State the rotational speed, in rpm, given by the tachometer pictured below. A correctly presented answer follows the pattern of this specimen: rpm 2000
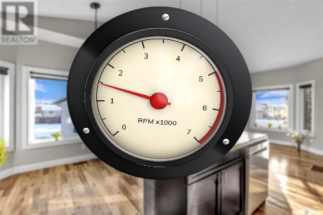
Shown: rpm 1500
